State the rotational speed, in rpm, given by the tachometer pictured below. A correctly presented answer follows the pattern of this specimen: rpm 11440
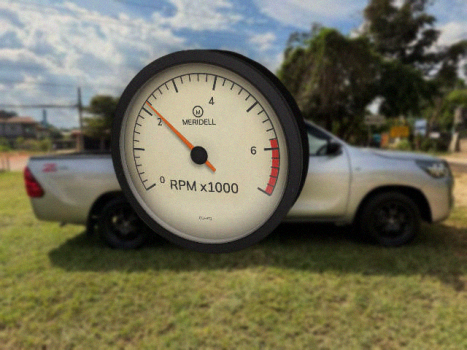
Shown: rpm 2200
